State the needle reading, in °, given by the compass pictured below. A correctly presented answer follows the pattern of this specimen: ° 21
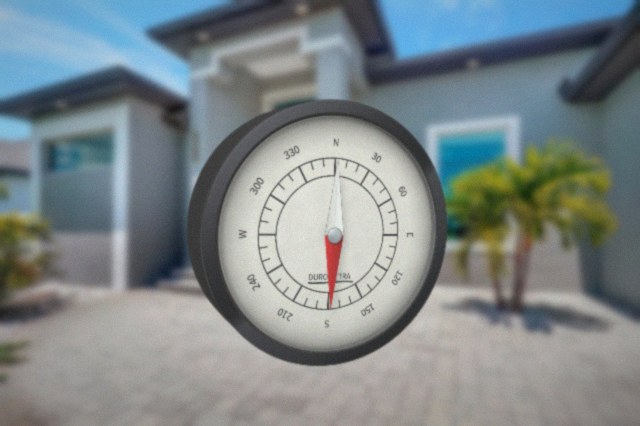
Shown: ° 180
